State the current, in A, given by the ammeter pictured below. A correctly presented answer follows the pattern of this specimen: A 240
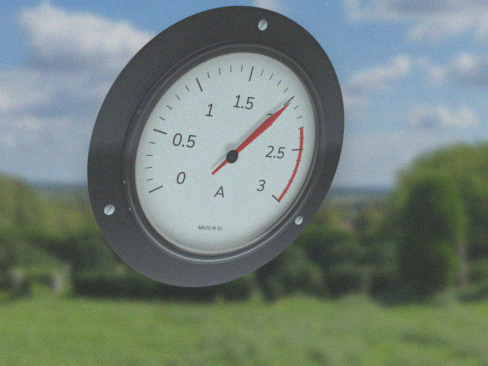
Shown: A 2
